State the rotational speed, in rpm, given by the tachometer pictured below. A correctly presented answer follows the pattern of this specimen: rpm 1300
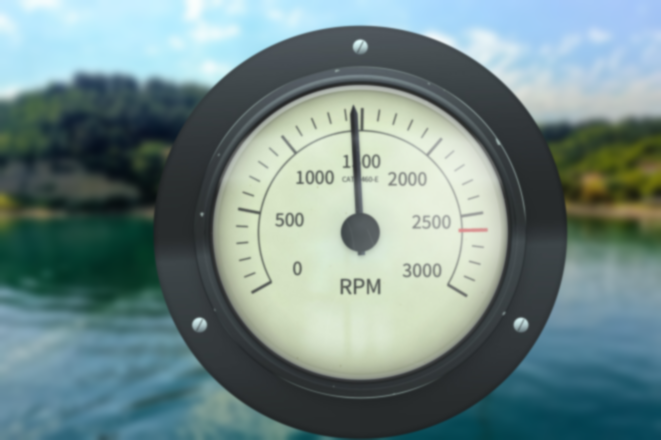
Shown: rpm 1450
